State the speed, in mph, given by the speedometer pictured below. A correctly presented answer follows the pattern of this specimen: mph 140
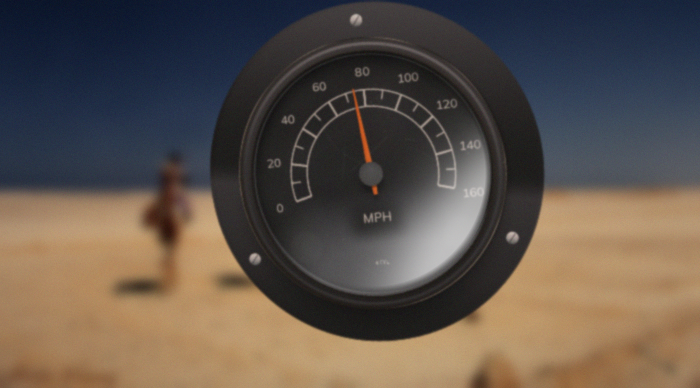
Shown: mph 75
